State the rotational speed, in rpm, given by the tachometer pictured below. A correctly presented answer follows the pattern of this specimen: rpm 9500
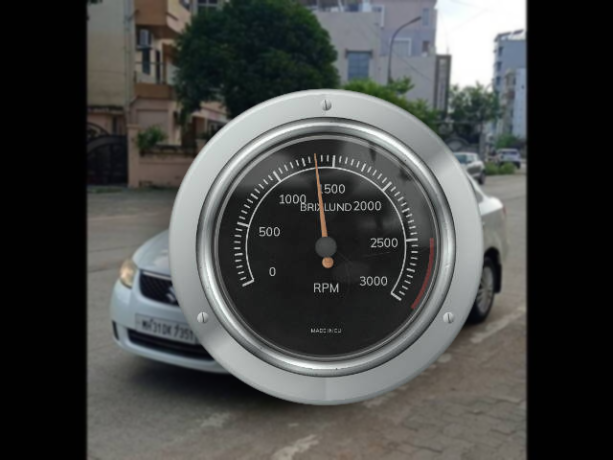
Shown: rpm 1350
